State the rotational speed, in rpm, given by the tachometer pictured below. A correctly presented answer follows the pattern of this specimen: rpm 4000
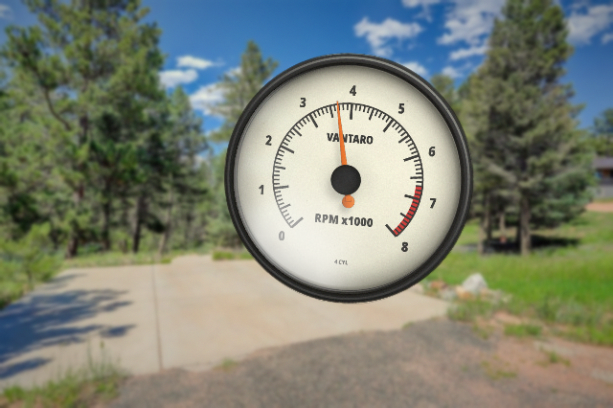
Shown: rpm 3700
